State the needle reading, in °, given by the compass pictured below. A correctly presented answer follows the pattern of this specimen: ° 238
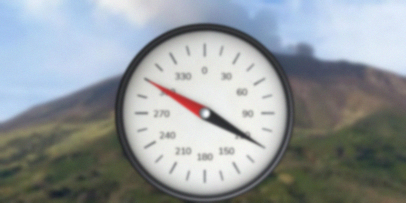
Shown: ° 300
